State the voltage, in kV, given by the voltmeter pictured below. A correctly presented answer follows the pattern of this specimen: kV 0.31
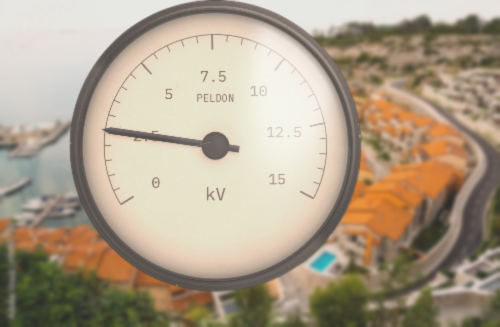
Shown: kV 2.5
